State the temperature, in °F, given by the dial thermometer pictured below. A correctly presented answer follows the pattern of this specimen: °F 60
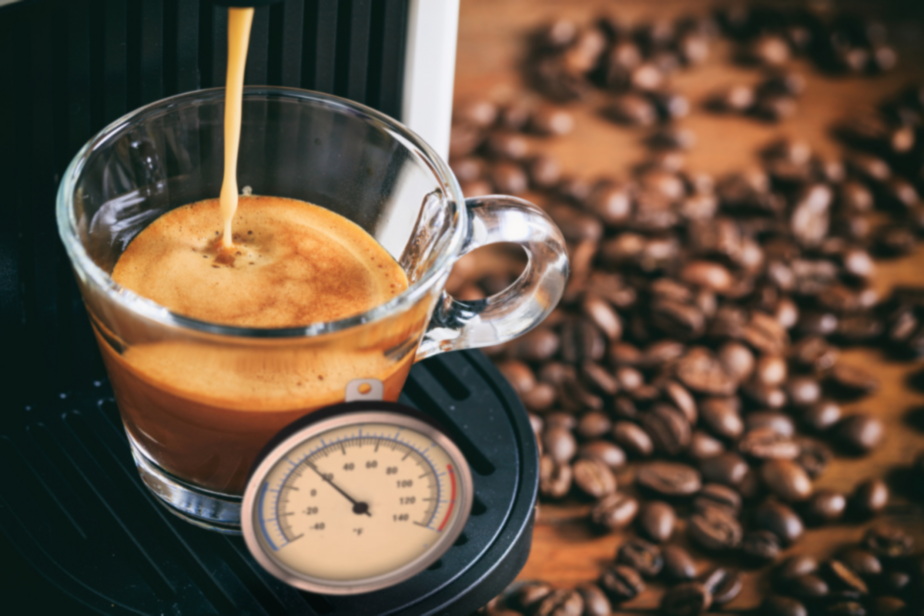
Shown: °F 20
